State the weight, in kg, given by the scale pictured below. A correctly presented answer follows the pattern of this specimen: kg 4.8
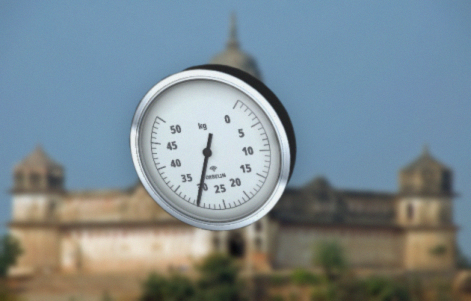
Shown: kg 30
